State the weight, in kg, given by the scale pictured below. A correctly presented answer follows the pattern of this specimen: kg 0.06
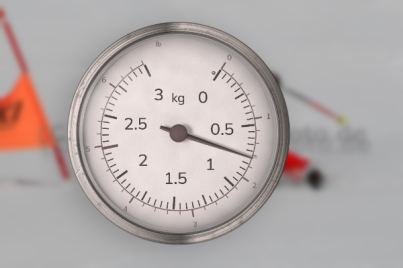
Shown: kg 0.75
